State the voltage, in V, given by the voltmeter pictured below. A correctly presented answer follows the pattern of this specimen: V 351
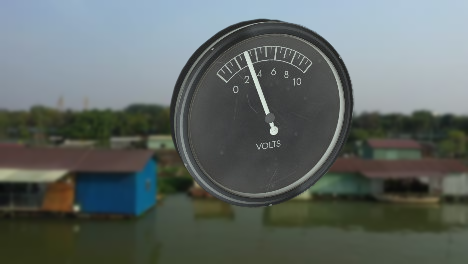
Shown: V 3
